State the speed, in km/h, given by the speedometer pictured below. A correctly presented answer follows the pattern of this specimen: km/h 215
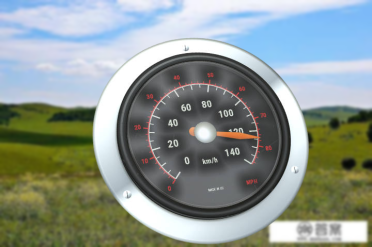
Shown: km/h 125
